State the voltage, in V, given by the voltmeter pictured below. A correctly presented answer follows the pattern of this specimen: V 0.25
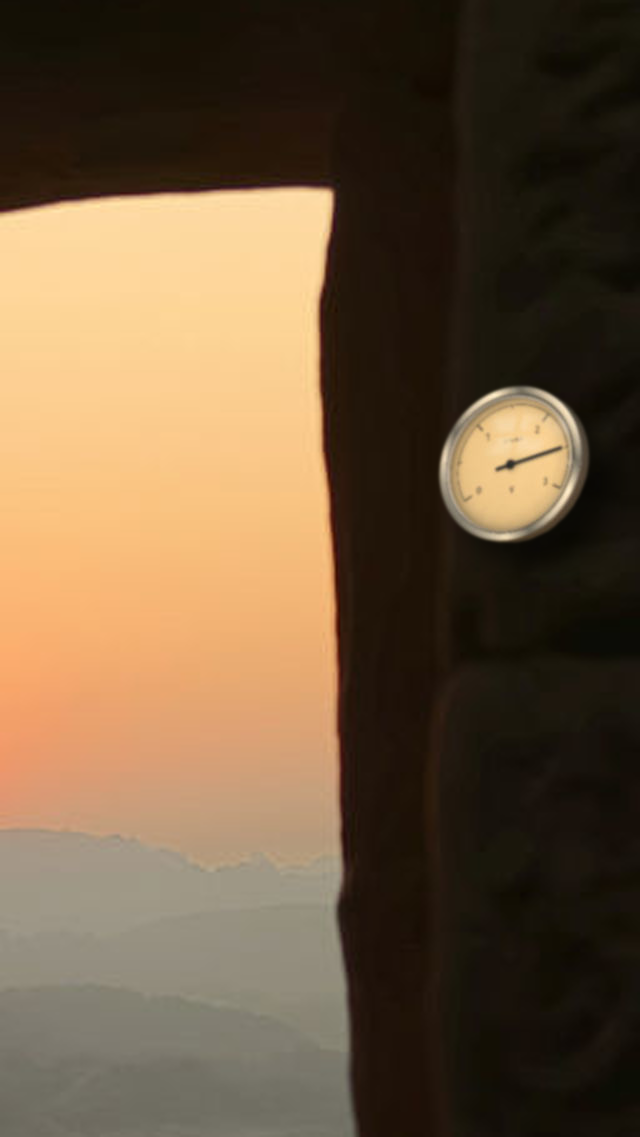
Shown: V 2.5
